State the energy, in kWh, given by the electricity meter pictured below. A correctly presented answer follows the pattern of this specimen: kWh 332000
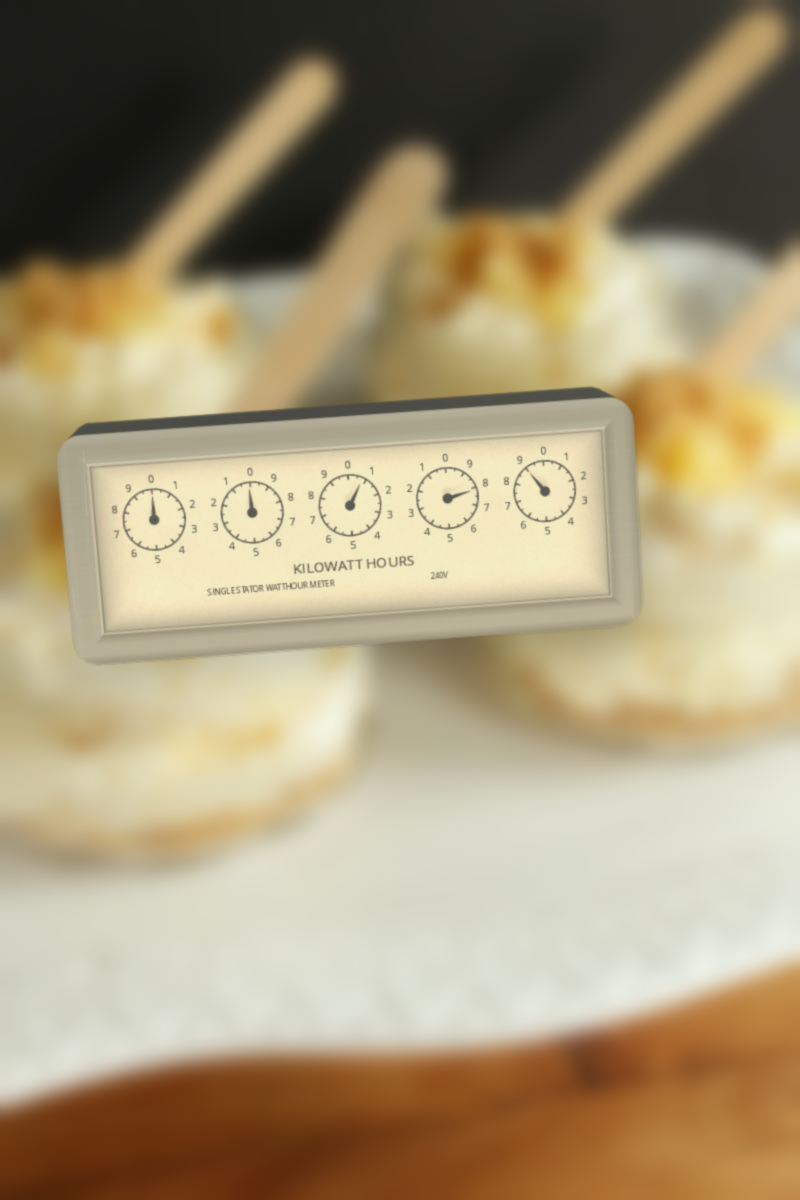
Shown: kWh 79
